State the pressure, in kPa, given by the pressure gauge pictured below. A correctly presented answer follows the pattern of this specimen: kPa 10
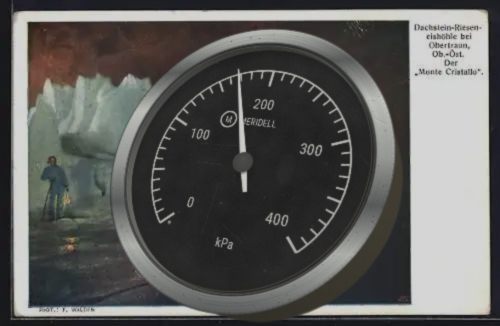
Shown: kPa 170
